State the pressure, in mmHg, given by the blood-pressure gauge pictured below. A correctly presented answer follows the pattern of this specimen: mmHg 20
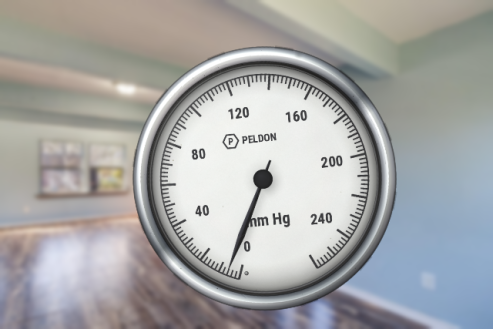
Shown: mmHg 6
